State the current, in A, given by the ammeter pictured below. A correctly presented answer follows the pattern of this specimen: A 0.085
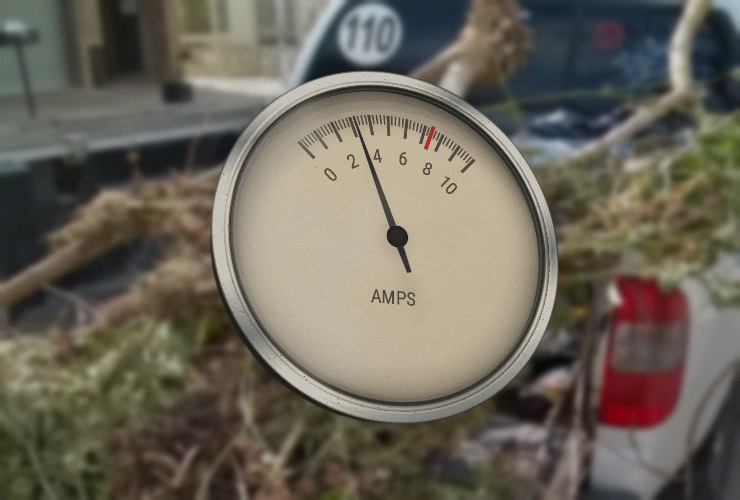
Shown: A 3
